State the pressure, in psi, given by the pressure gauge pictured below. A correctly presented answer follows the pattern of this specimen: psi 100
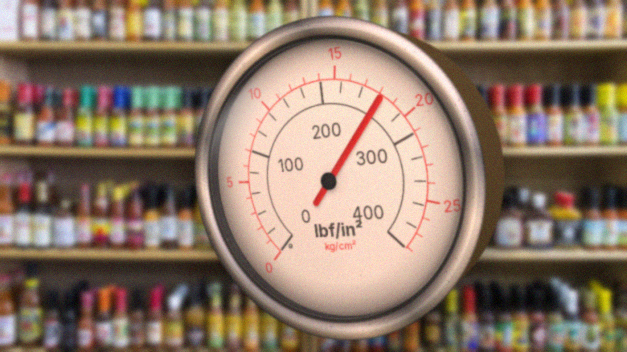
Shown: psi 260
